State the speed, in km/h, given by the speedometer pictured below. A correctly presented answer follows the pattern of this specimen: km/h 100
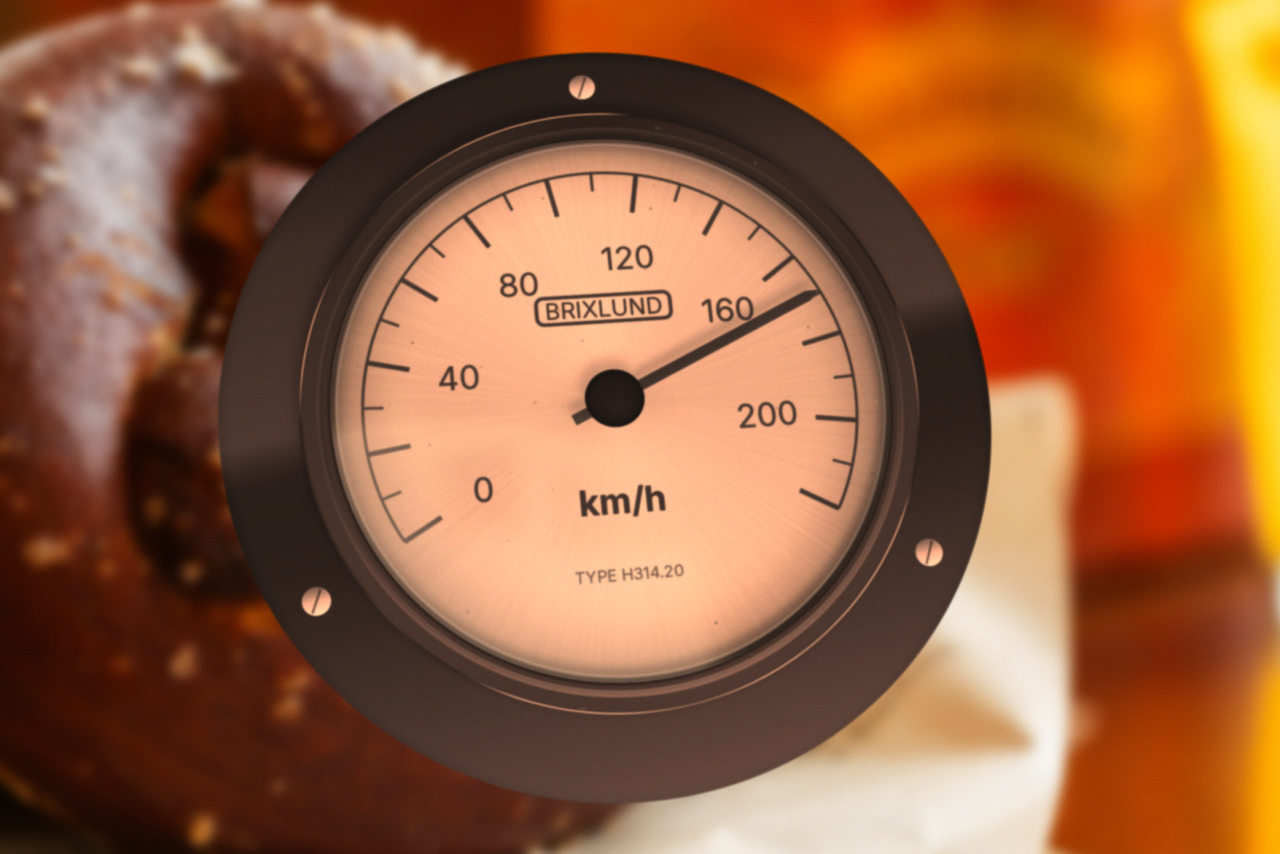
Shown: km/h 170
